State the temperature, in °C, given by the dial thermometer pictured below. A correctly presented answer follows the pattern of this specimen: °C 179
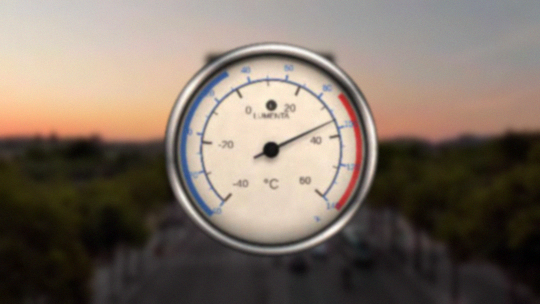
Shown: °C 35
